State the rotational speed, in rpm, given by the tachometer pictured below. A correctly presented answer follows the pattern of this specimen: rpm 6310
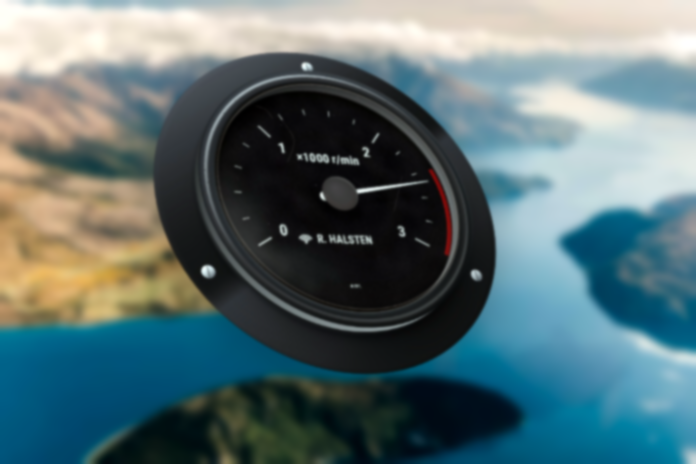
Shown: rpm 2500
